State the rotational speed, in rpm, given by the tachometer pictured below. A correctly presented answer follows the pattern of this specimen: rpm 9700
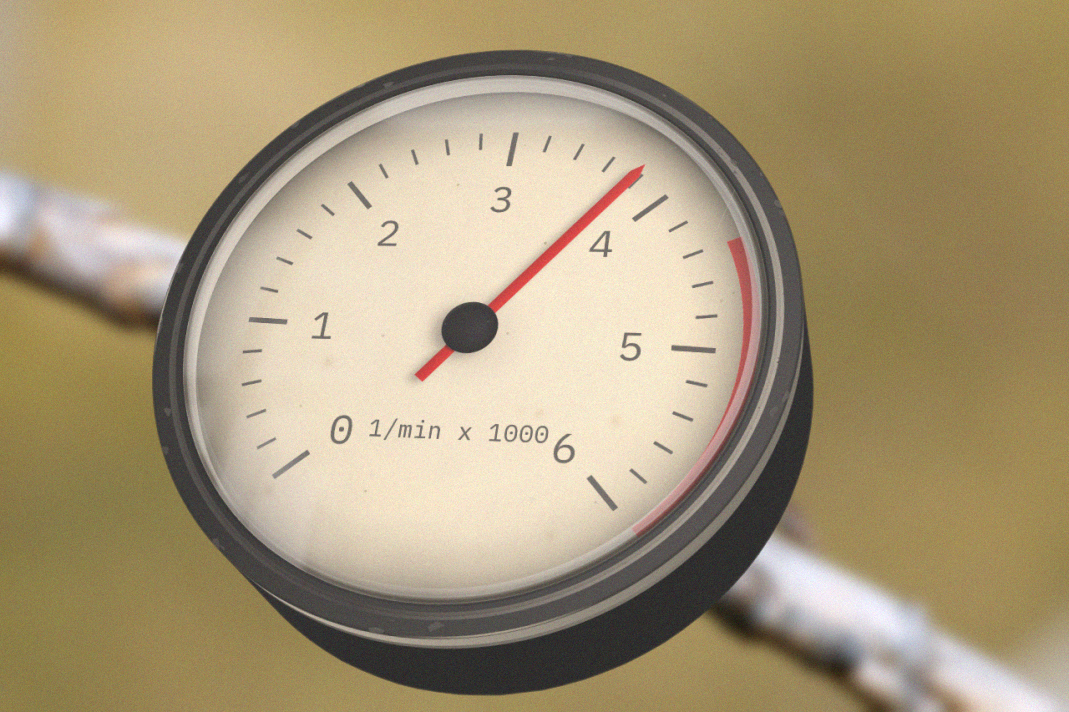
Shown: rpm 3800
